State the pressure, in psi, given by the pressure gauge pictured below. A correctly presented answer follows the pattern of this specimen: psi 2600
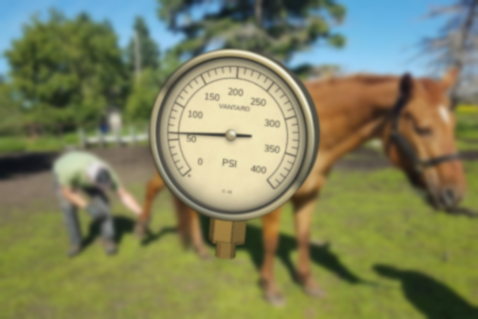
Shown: psi 60
